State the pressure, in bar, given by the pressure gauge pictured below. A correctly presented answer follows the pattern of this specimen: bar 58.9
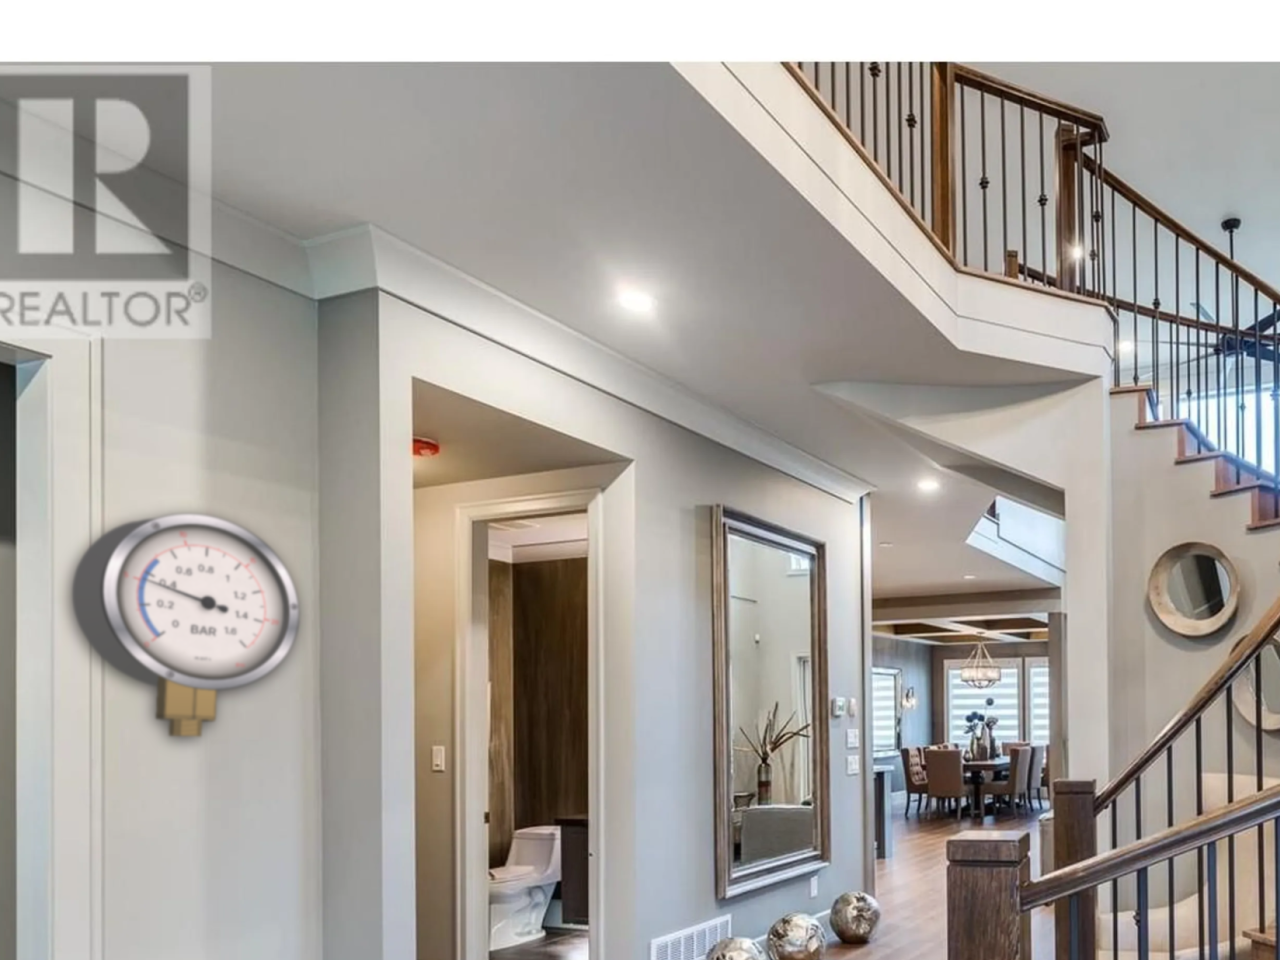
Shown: bar 0.35
